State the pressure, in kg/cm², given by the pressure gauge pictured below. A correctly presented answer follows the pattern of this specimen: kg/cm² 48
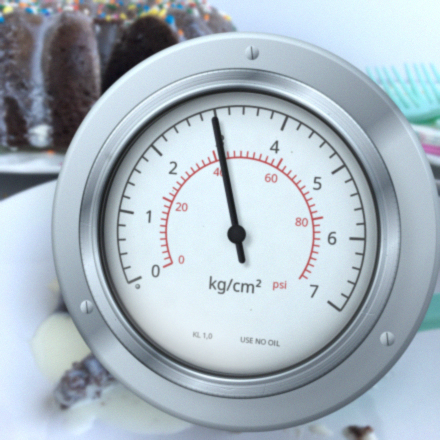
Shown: kg/cm² 3
